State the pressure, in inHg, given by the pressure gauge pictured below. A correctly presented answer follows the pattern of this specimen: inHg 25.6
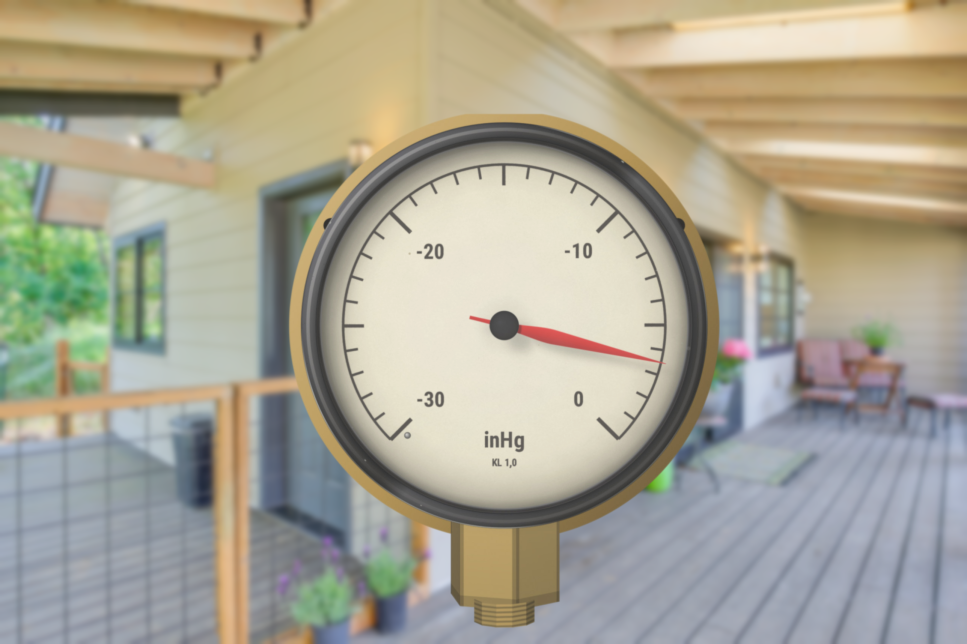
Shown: inHg -3.5
